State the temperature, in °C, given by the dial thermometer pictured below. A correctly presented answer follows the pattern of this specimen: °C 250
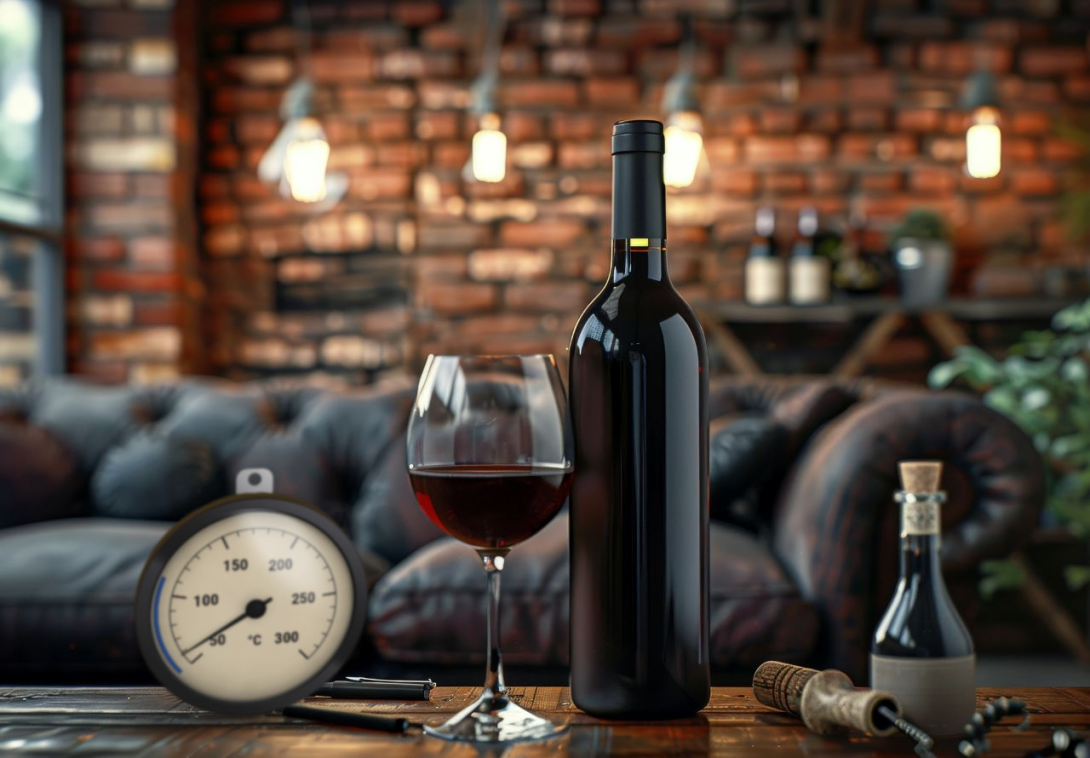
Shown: °C 60
